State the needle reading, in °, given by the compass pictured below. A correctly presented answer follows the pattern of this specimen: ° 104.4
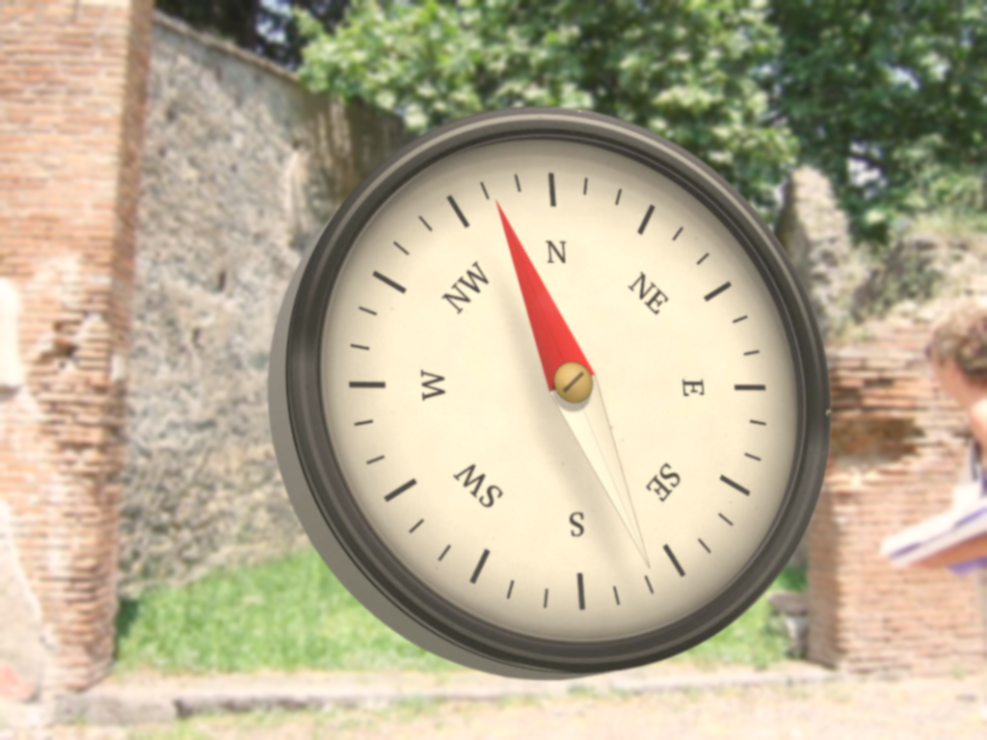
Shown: ° 340
